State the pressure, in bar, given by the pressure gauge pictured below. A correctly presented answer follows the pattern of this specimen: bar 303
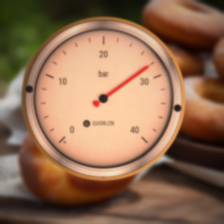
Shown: bar 28
